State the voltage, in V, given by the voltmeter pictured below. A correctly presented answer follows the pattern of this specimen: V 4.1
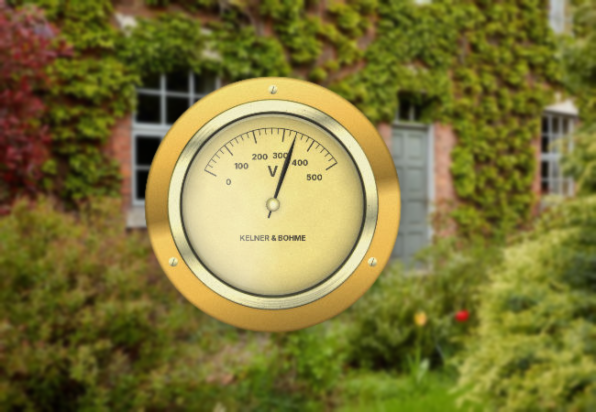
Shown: V 340
